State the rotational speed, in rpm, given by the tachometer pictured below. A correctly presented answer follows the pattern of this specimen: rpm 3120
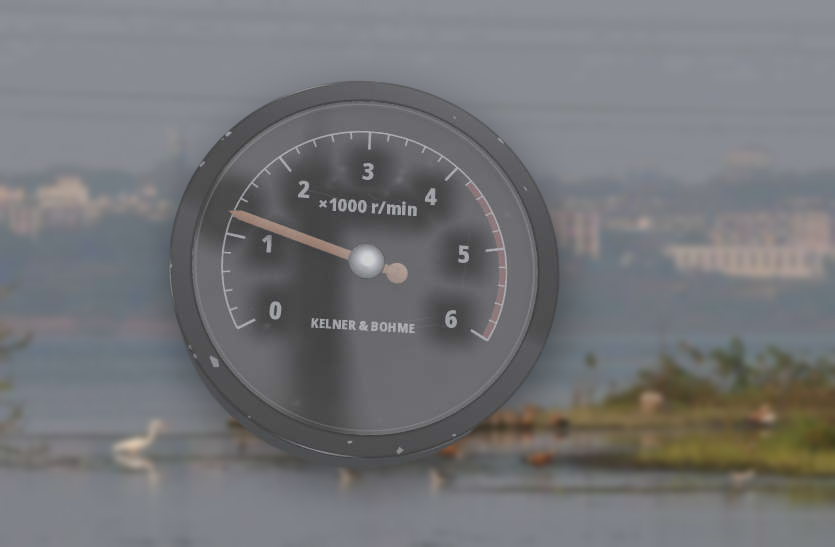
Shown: rpm 1200
